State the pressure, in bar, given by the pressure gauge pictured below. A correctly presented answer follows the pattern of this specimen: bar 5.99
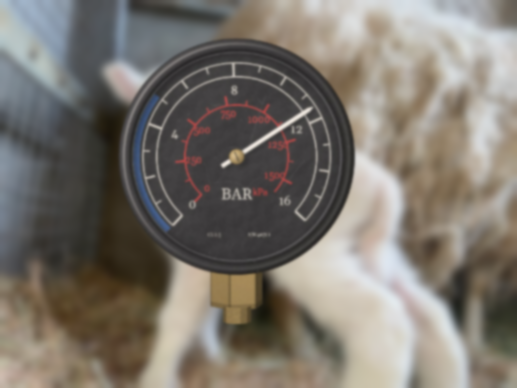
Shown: bar 11.5
